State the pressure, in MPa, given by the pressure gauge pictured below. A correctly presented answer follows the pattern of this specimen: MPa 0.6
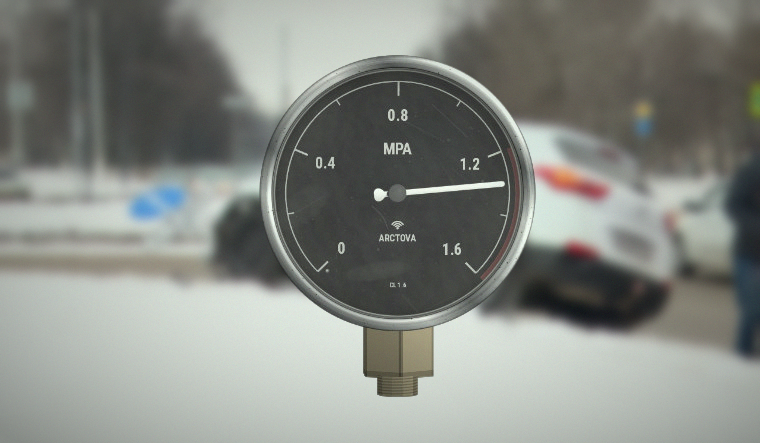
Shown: MPa 1.3
